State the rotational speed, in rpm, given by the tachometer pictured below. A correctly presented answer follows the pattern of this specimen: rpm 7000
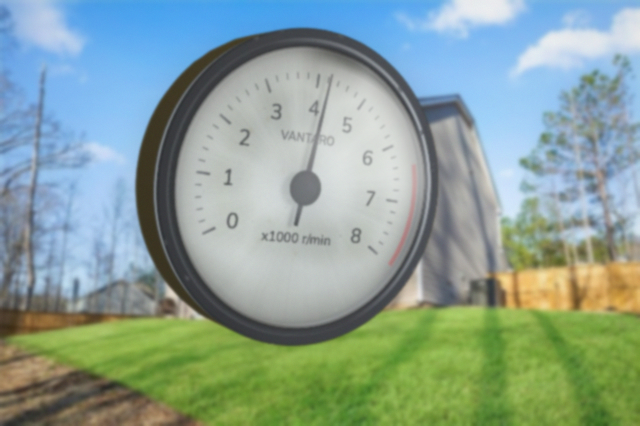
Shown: rpm 4200
